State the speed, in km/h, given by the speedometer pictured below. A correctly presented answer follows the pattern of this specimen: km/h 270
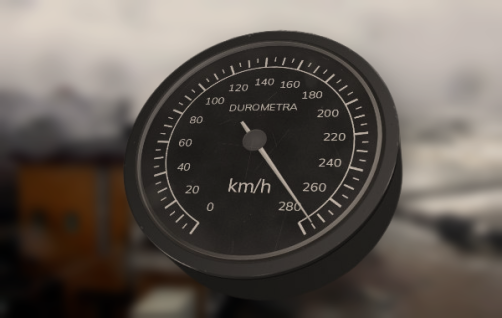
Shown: km/h 275
